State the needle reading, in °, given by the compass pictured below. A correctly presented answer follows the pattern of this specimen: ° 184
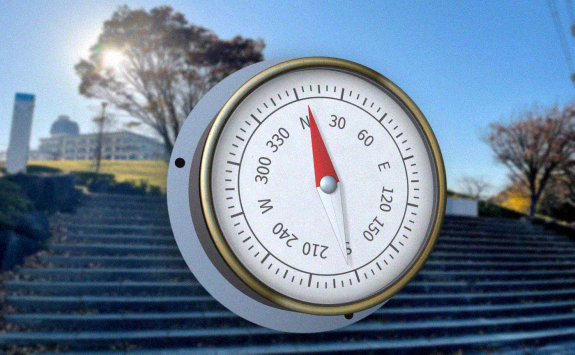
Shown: ° 5
